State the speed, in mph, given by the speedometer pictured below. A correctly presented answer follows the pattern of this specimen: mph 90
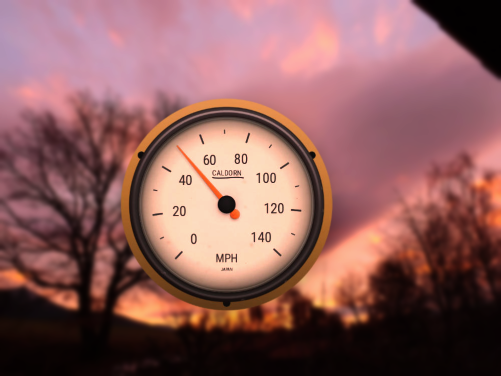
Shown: mph 50
